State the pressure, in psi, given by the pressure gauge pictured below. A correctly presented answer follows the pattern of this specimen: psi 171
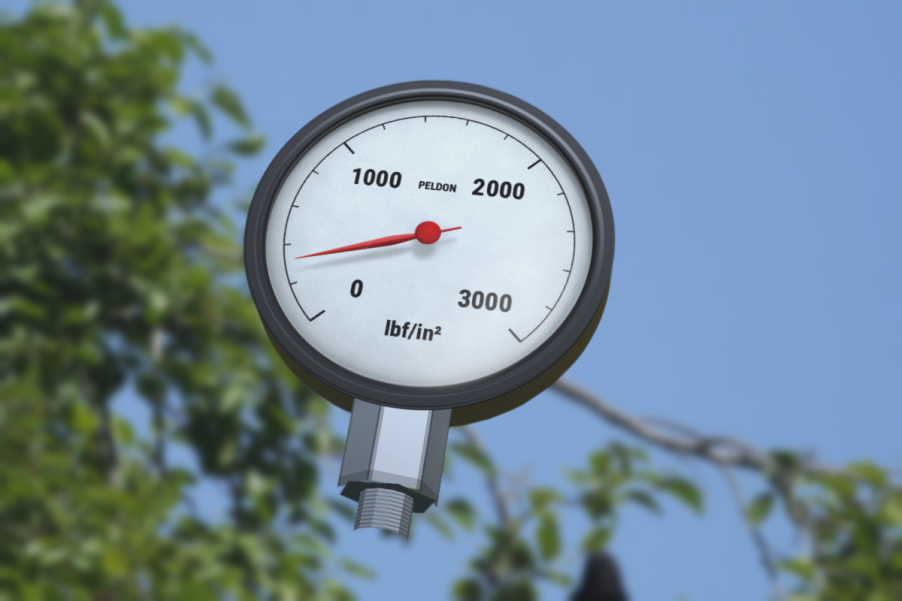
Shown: psi 300
